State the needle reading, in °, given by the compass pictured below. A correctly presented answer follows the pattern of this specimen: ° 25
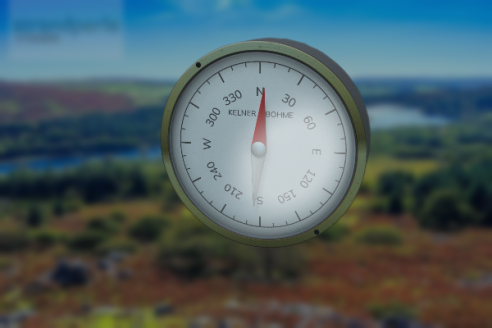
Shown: ° 5
